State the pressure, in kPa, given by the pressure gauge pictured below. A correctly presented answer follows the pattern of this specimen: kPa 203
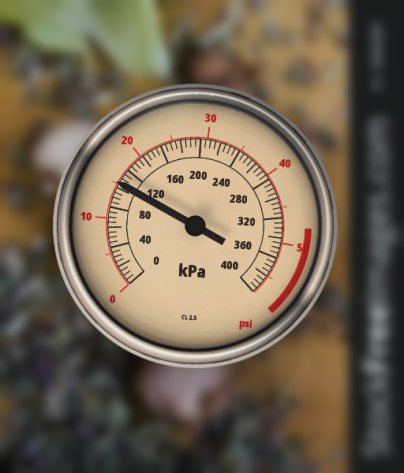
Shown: kPa 105
